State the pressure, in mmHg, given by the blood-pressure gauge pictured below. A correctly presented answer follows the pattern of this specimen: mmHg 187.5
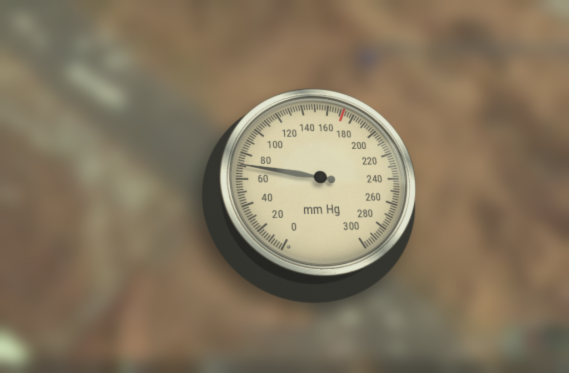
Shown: mmHg 70
